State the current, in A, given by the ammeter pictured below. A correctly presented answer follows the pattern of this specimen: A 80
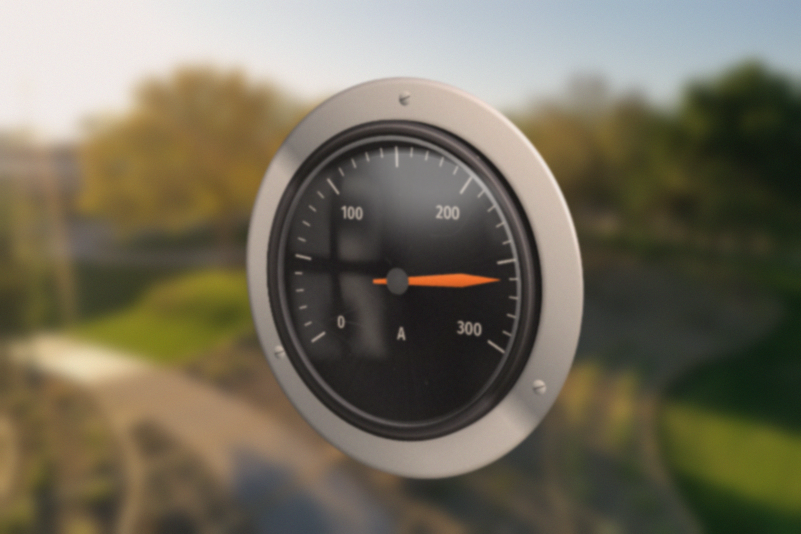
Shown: A 260
